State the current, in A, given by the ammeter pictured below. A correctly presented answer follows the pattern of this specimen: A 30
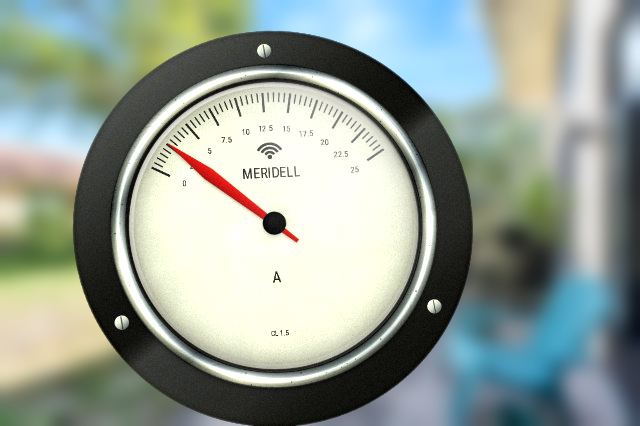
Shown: A 2.5
